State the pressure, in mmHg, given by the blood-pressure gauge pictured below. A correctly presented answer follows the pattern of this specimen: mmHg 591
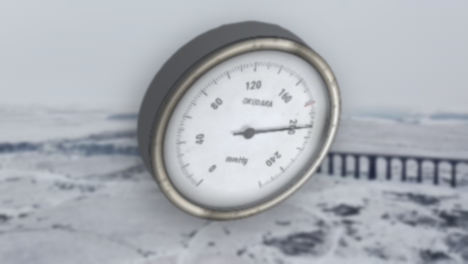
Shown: mmHg 200
